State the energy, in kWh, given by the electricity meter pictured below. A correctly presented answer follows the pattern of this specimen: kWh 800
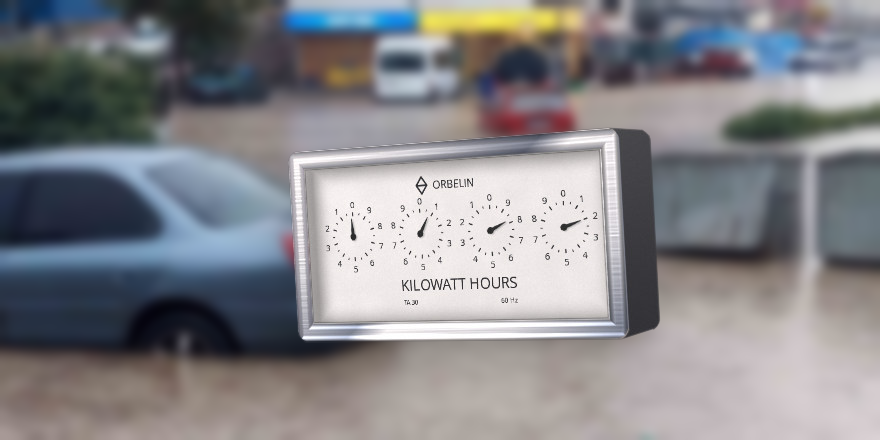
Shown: kWh 82
